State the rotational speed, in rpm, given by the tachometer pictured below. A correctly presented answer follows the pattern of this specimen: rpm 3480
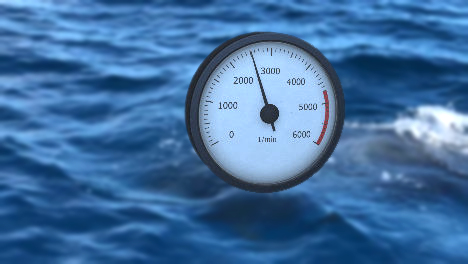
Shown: rpm 2500
